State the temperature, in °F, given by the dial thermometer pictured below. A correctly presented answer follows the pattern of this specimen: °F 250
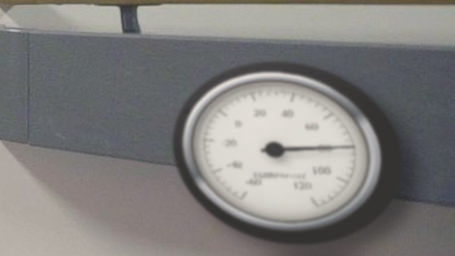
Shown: °F 80
